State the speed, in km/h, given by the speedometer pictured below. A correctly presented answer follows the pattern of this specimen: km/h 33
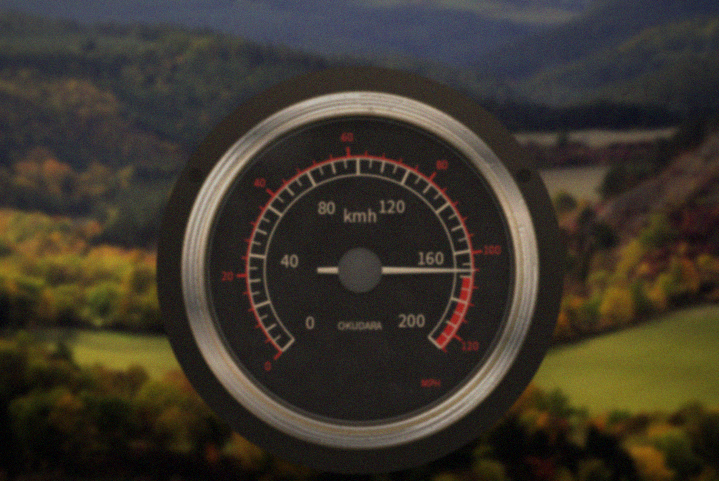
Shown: km/h 167.5
